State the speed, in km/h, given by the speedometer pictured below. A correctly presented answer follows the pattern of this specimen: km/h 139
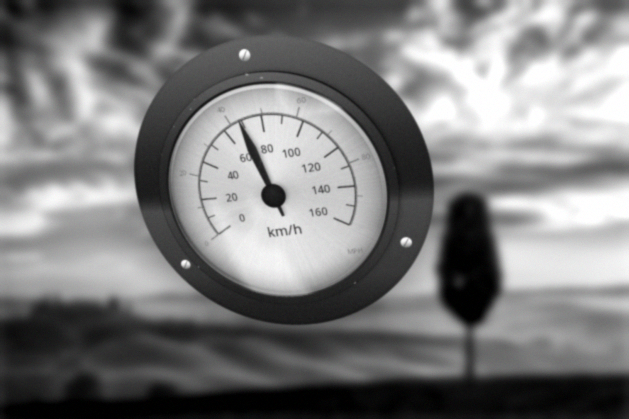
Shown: km/h 70
